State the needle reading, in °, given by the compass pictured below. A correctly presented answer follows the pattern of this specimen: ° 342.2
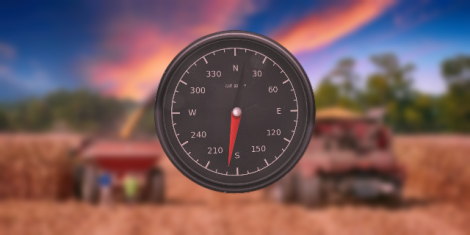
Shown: ° 190
